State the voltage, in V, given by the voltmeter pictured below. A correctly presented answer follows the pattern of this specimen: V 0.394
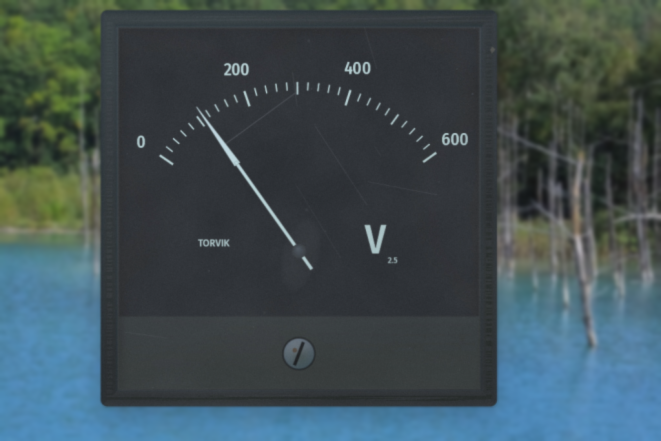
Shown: V 110
